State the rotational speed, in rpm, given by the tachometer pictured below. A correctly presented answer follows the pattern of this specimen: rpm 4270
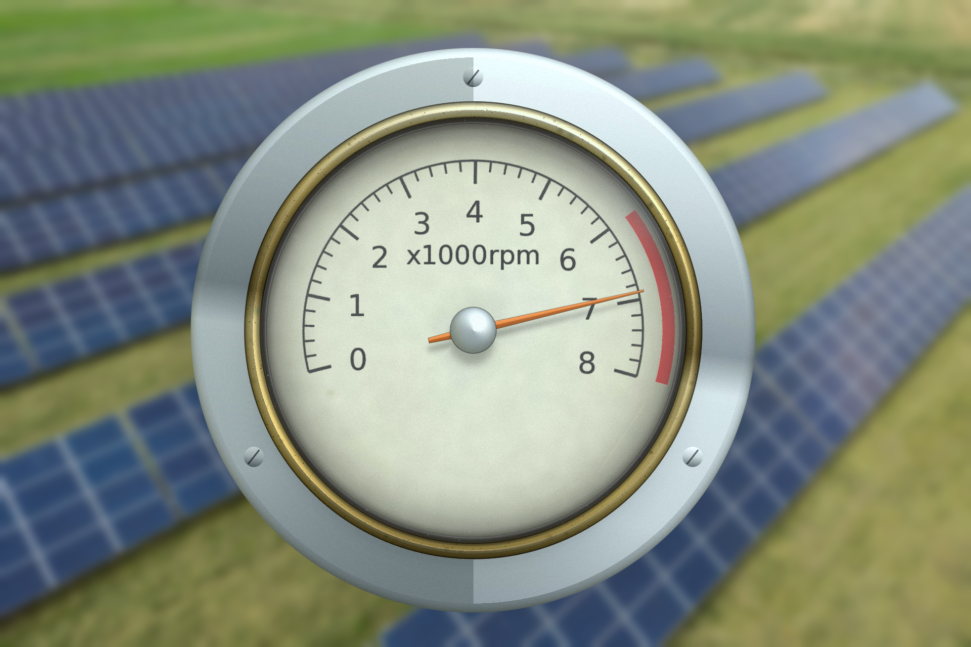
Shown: rpm 6900
